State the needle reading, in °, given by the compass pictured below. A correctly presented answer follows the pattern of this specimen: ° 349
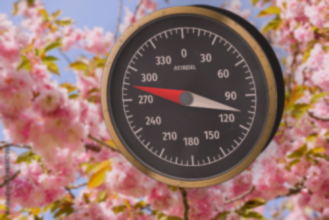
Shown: ° 285
